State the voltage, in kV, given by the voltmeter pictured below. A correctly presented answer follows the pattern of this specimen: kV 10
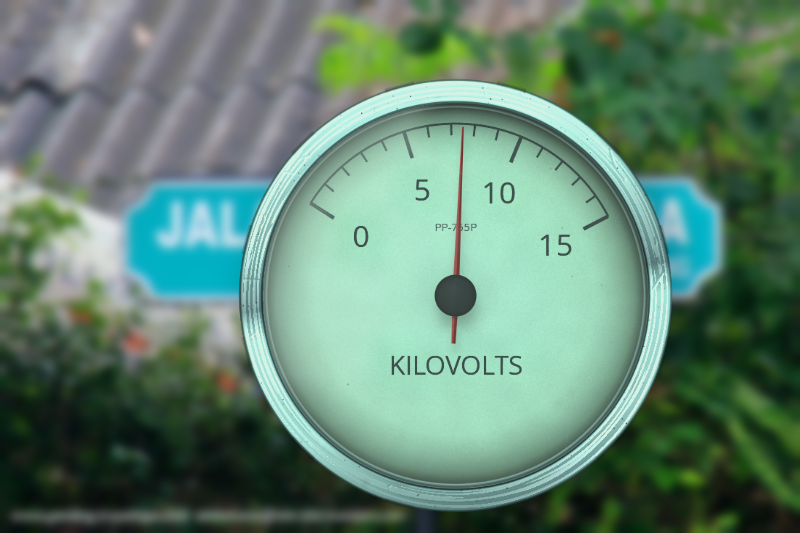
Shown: kV 7.5
